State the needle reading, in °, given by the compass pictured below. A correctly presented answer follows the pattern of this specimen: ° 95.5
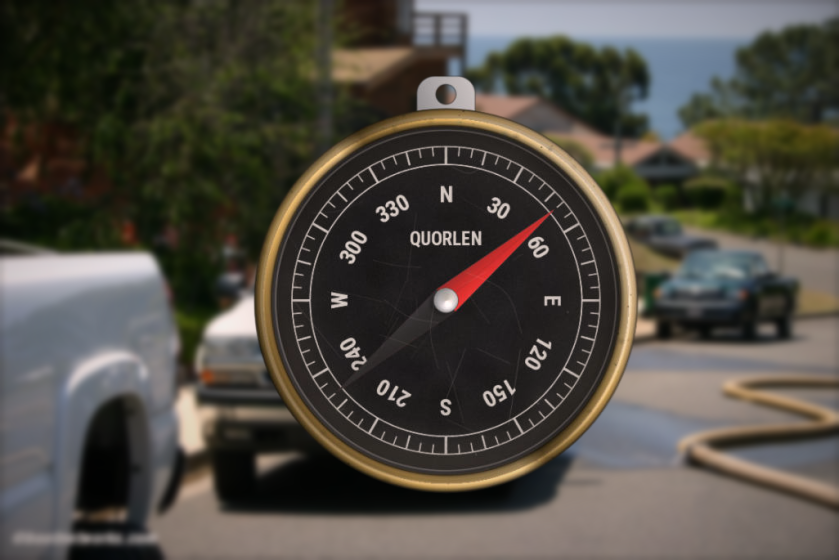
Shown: ° 50
